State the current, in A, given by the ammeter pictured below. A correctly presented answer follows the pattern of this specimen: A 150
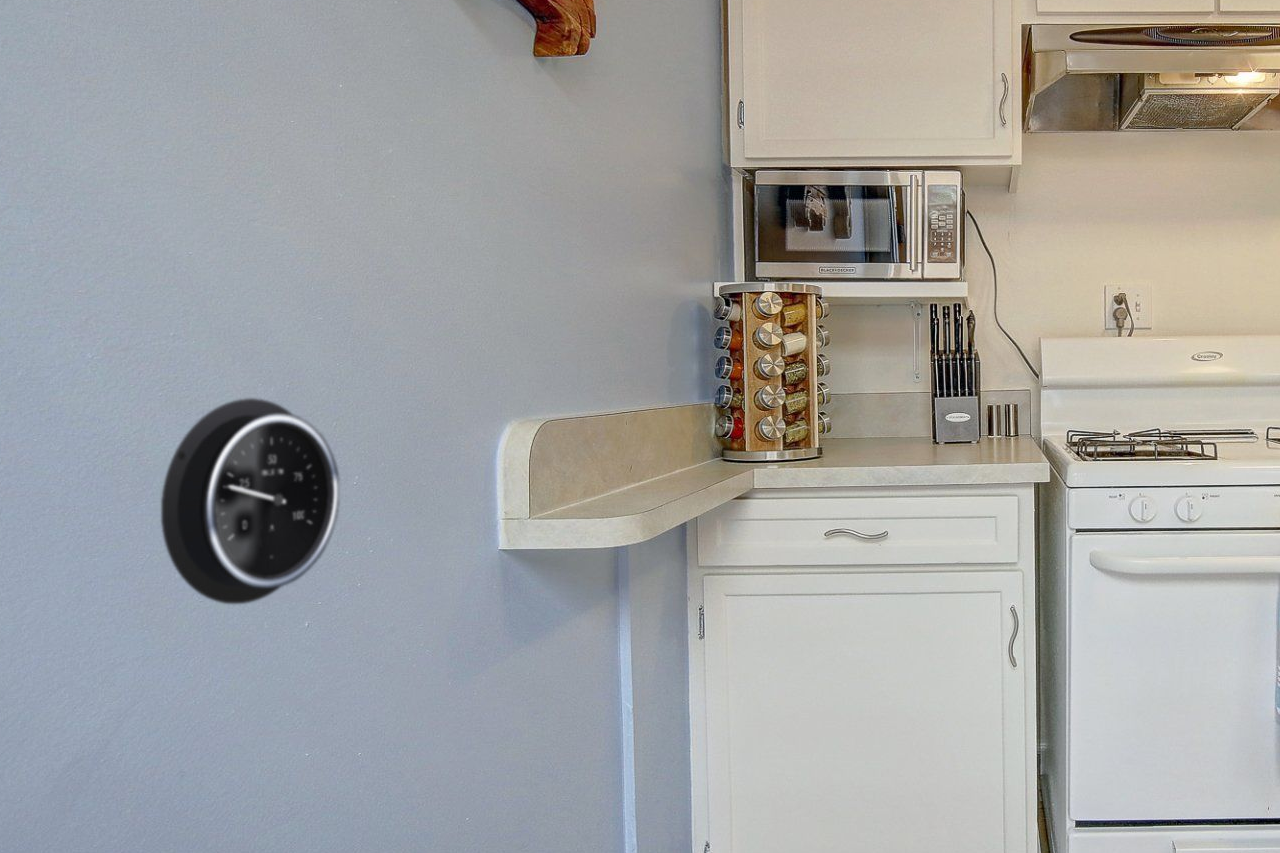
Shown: A 20
